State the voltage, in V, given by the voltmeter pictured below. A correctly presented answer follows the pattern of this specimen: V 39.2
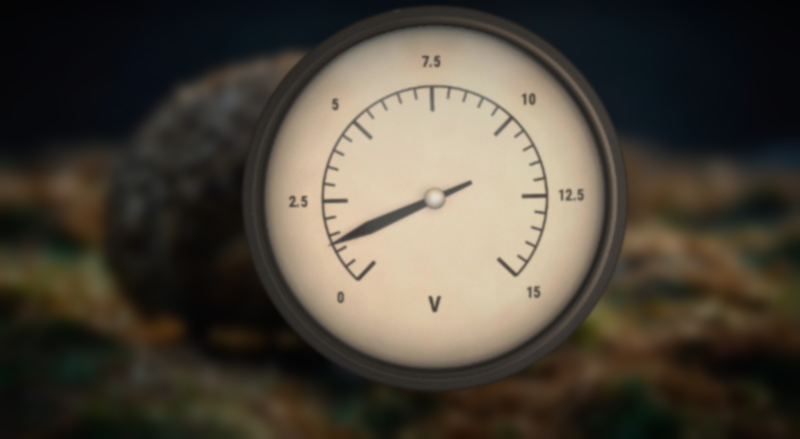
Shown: V 1.25
